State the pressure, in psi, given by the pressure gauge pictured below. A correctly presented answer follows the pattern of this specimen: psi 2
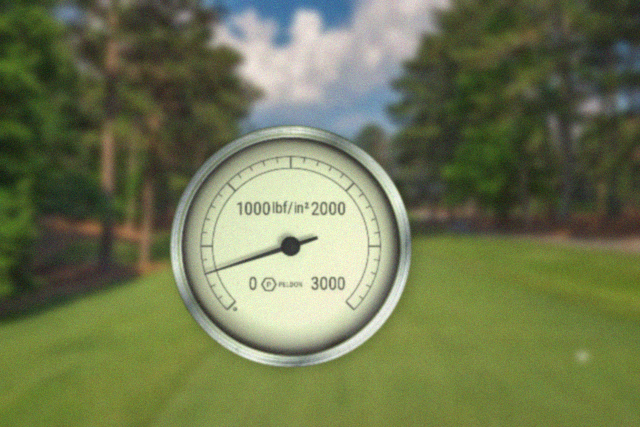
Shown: psi 300
